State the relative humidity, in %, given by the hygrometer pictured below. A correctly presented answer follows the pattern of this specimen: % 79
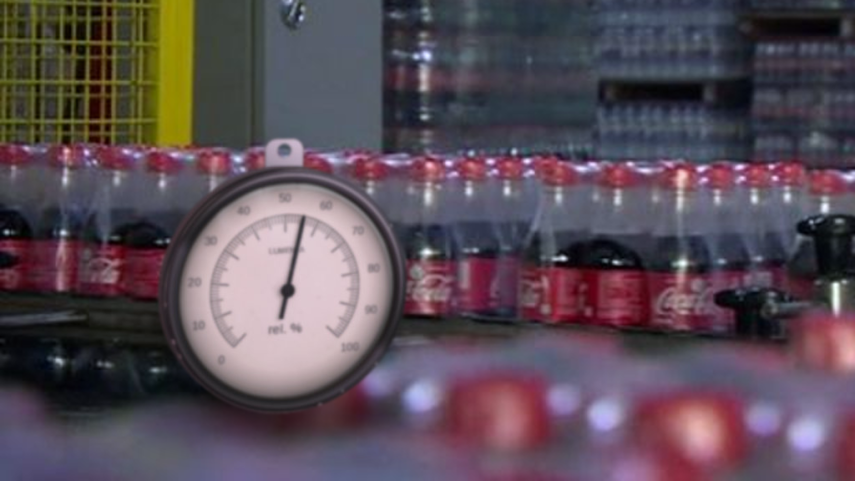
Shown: % 55
